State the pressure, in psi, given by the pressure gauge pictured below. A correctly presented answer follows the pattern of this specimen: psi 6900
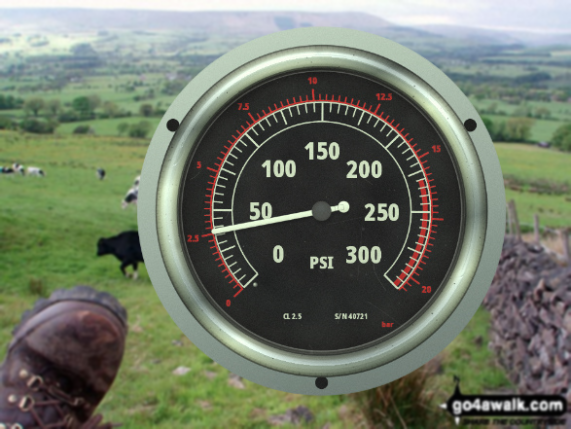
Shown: psi 37.5
